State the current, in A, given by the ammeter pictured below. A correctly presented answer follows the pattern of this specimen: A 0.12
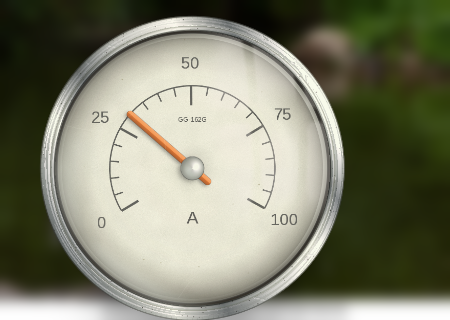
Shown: A 30
